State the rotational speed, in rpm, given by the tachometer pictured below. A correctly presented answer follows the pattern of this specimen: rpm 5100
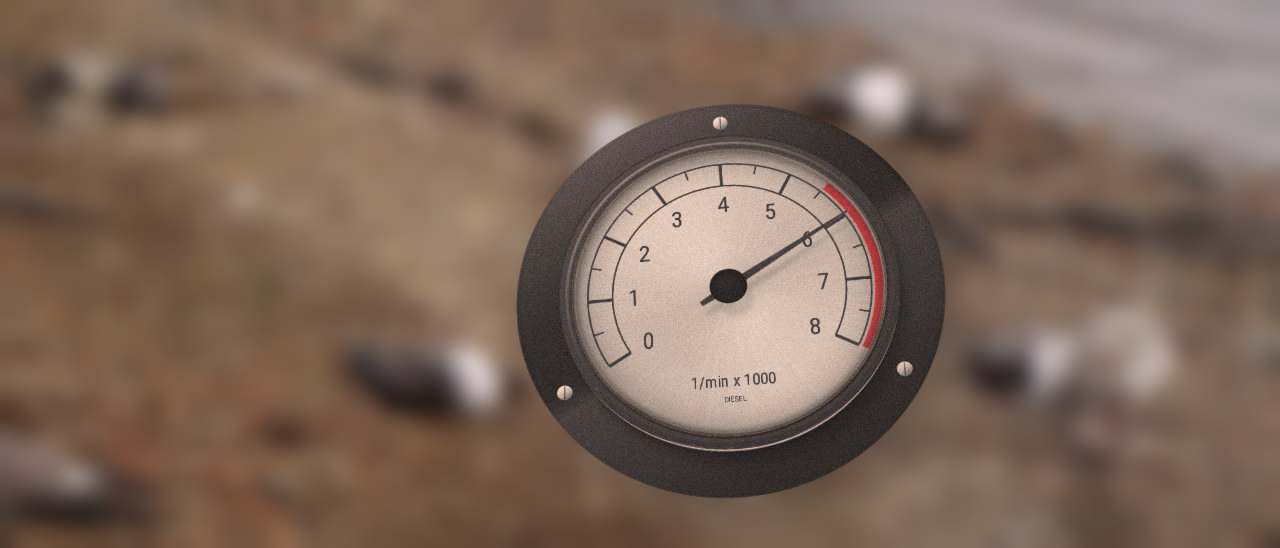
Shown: rpm 6000
